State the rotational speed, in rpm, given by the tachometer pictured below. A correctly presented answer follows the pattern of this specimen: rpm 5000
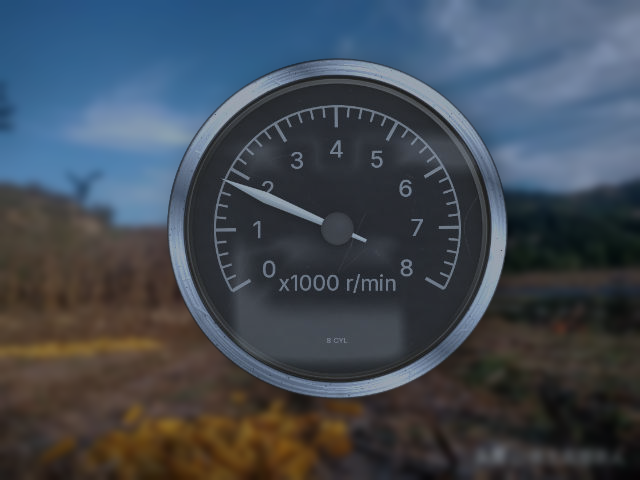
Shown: rpm 1800
